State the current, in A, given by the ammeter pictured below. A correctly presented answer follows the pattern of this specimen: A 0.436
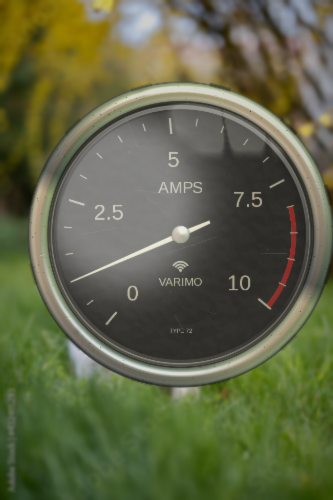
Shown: A 1
